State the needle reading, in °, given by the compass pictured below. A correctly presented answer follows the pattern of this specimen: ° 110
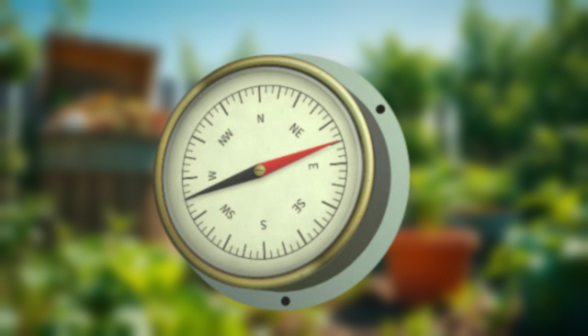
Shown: ° 75
